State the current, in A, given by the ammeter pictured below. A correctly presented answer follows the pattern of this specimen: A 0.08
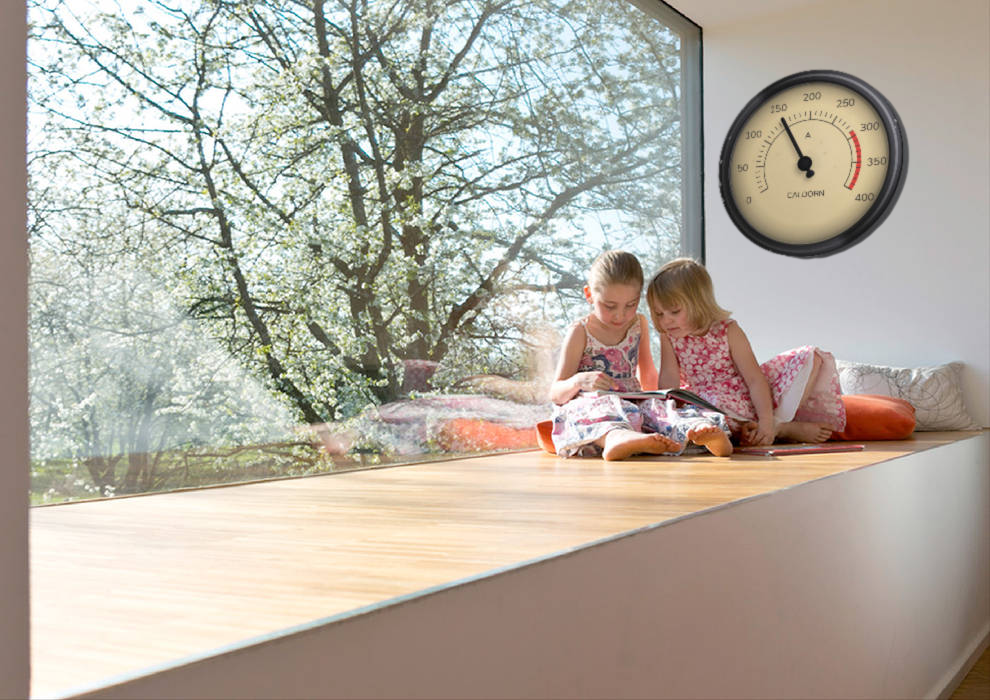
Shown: A 150
